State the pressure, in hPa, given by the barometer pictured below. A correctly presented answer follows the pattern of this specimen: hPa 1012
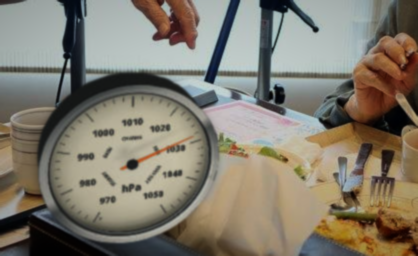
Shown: hPa 1028
